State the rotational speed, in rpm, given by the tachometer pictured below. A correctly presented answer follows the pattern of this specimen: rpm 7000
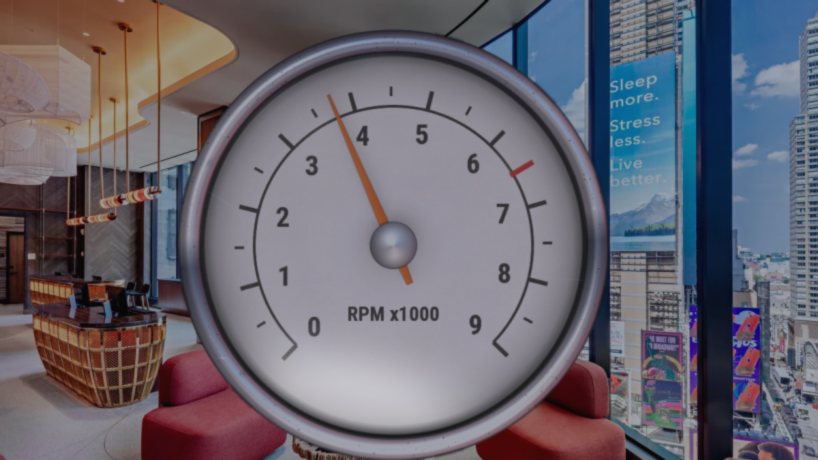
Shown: rpm 3750
